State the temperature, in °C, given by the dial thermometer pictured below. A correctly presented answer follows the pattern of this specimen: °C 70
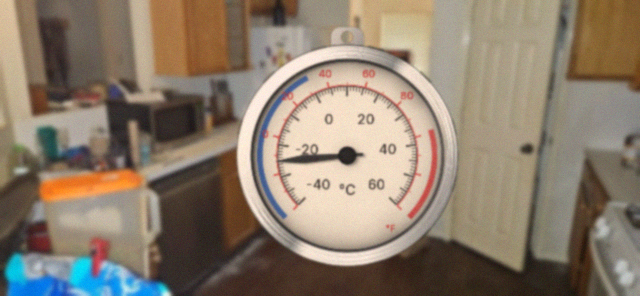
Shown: °C -25
